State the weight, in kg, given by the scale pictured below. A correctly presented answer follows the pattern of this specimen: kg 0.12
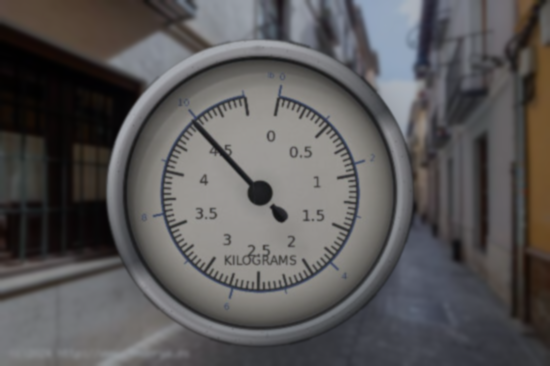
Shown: kg 4.5
